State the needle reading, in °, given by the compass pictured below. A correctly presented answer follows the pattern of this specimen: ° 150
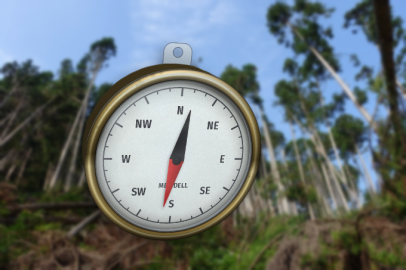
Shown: ° 190
